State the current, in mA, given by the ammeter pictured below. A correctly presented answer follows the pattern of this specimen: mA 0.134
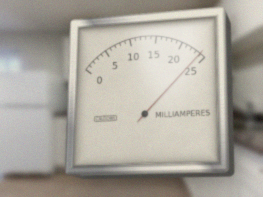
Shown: mA 24
